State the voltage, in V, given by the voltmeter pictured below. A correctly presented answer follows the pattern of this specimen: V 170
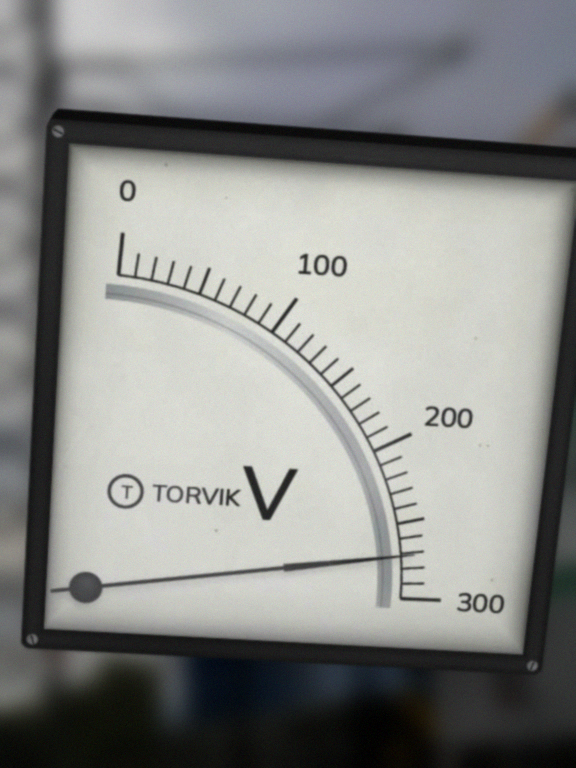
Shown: V 270
